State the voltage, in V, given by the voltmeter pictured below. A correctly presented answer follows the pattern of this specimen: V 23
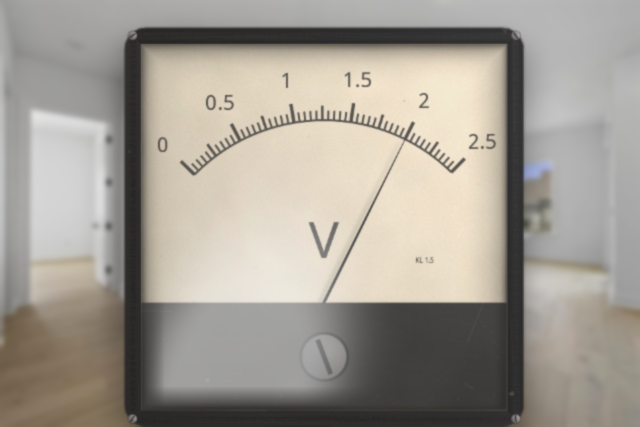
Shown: V 2
